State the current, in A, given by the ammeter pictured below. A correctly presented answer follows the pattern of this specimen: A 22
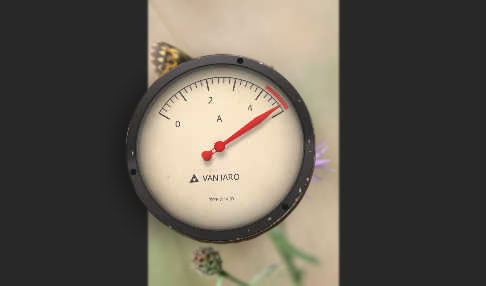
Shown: A 4.8
